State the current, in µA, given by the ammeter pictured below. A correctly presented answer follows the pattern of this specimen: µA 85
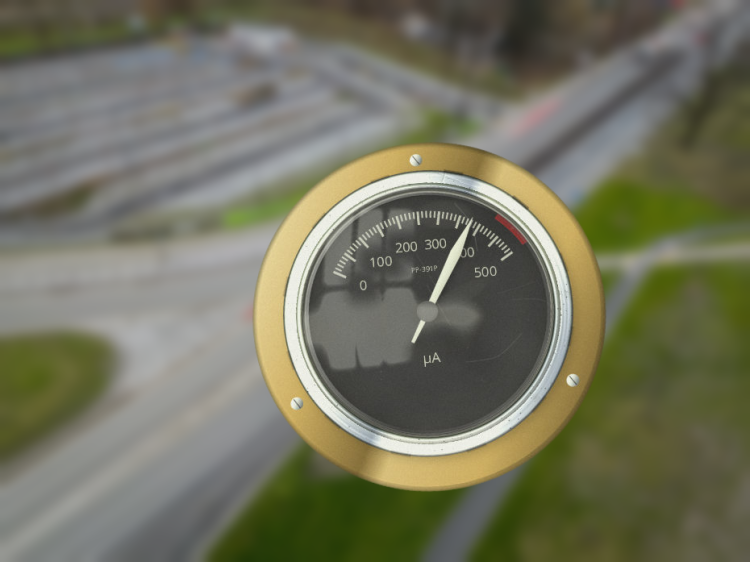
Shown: µA 380
